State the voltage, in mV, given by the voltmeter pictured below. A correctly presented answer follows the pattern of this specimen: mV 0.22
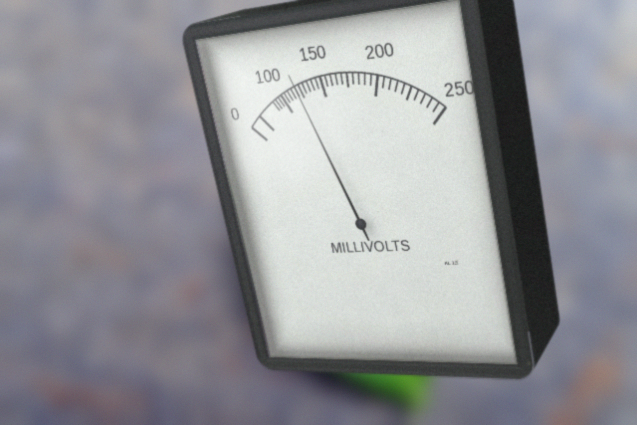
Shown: mV 125
